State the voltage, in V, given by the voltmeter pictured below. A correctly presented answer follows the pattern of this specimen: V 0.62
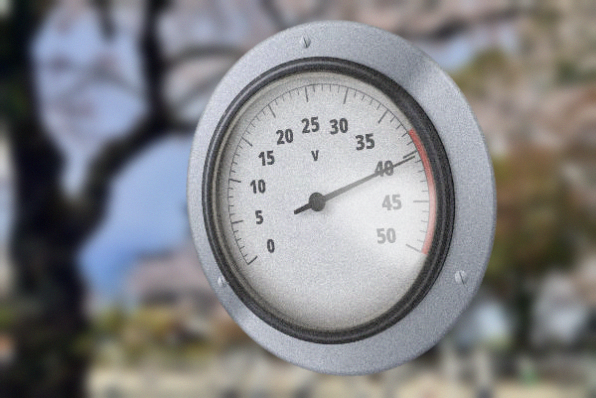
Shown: V 40.5
